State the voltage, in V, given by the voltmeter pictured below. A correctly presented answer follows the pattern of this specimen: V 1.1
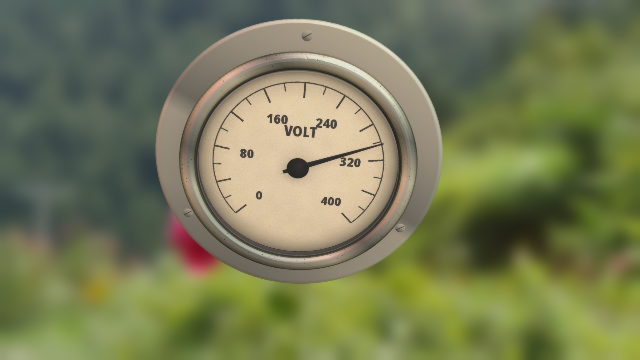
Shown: V 300
